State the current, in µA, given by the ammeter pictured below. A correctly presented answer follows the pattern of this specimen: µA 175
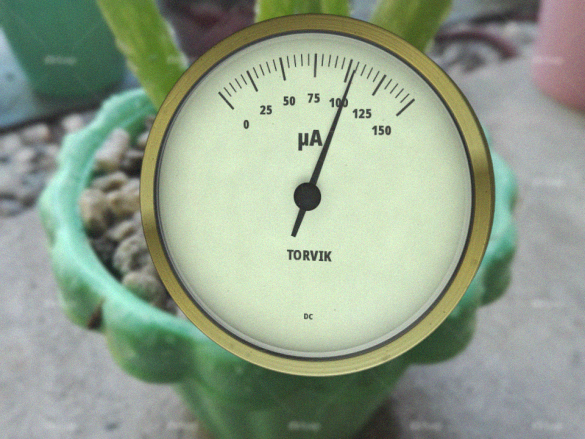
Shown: µA 105
